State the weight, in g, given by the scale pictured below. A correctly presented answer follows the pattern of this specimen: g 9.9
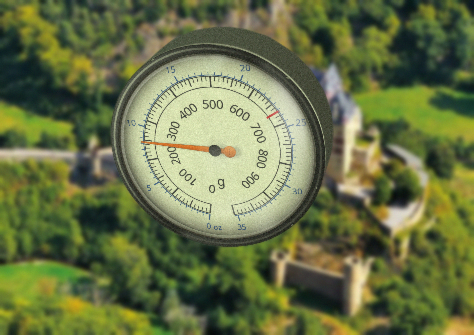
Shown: g 250
